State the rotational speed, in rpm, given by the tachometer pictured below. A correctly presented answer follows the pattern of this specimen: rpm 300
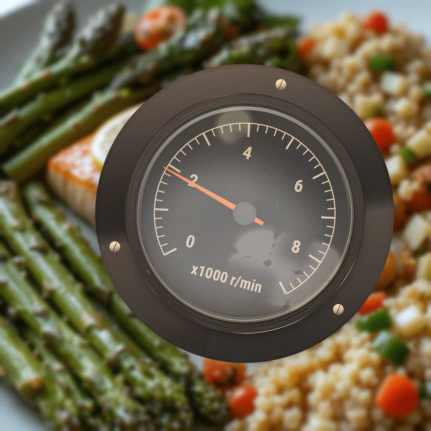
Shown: rpm 1900
